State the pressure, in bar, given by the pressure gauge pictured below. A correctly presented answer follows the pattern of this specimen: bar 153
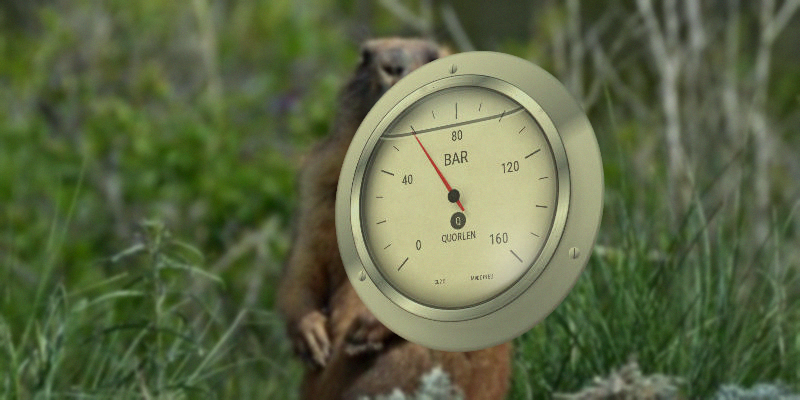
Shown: bar 60
